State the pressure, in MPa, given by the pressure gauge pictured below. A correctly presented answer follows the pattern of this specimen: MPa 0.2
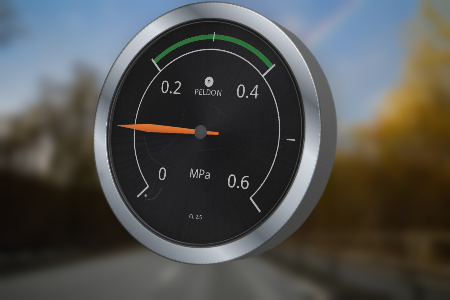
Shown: MPa 0.1
